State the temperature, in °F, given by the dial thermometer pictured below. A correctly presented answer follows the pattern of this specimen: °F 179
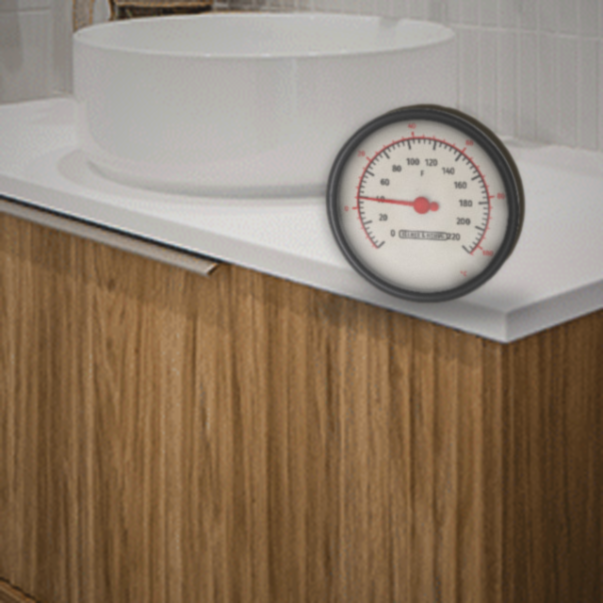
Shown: °F 40
